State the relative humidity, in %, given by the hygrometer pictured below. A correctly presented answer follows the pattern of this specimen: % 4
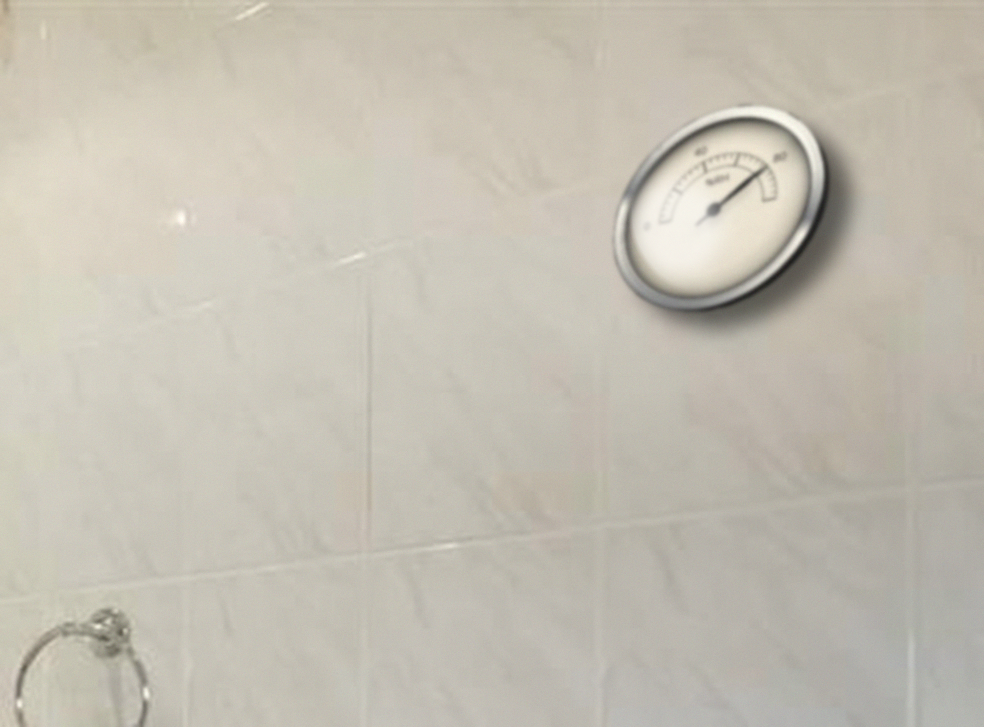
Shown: % 80
